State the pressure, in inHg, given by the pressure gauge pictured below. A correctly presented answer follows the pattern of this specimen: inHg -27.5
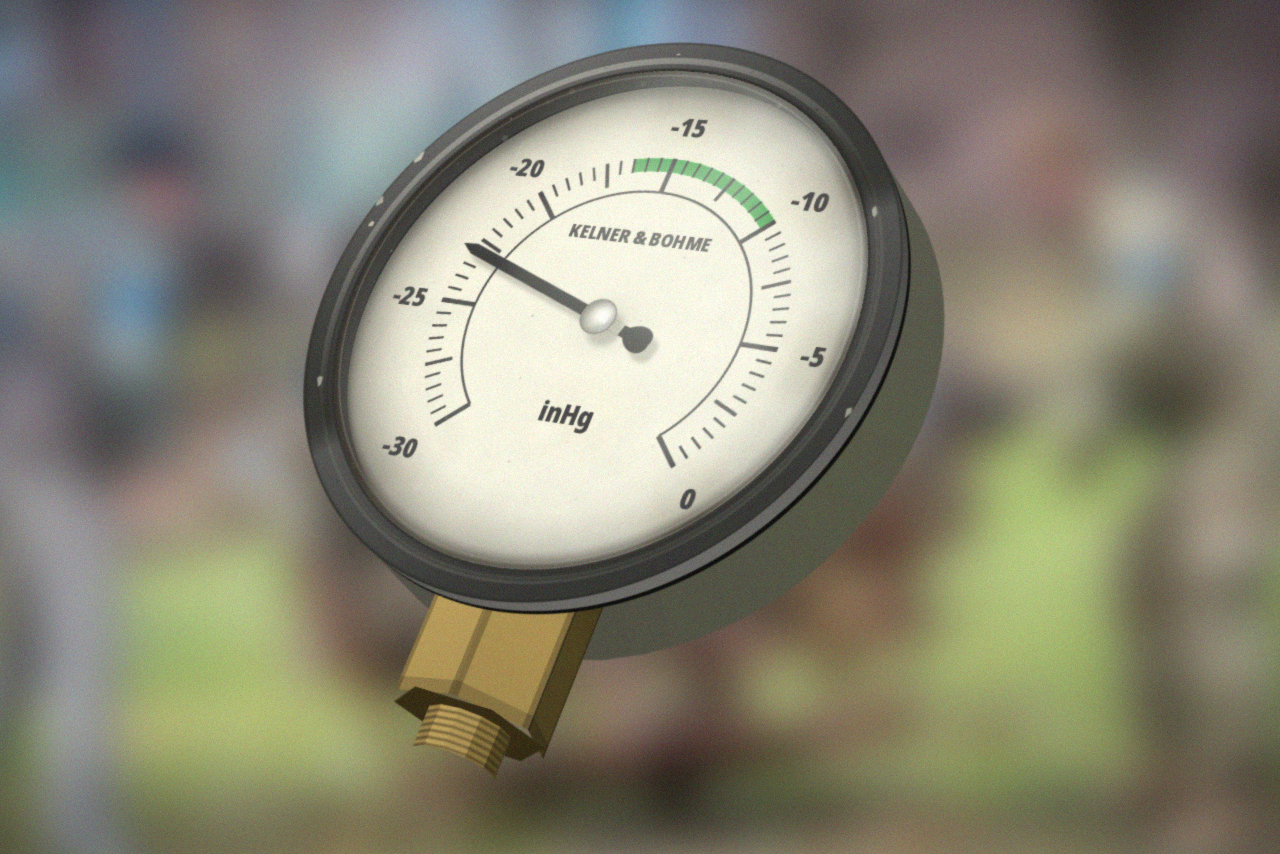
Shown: inHg -23
